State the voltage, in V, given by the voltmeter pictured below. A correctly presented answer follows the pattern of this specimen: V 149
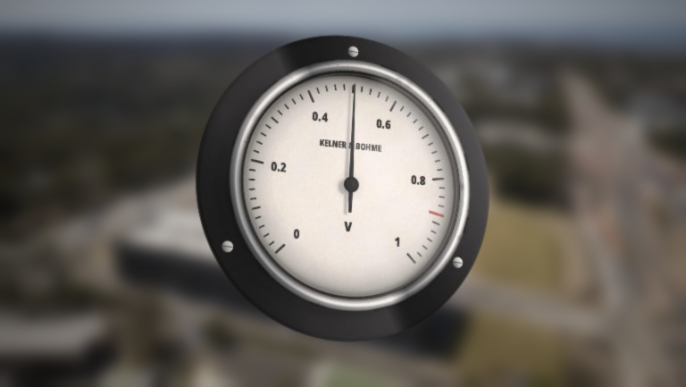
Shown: V 0.5
